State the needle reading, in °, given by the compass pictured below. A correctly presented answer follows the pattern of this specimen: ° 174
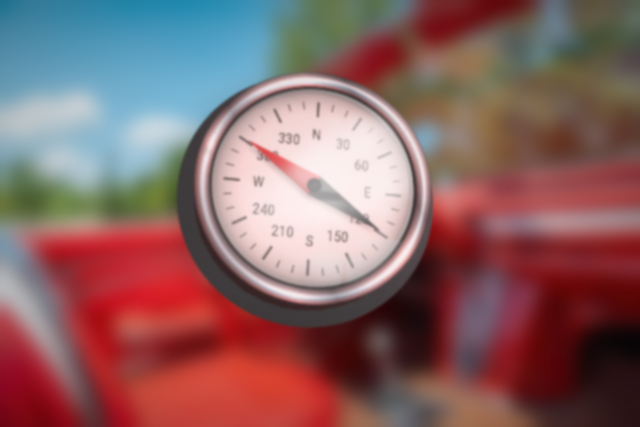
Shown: ° 300
